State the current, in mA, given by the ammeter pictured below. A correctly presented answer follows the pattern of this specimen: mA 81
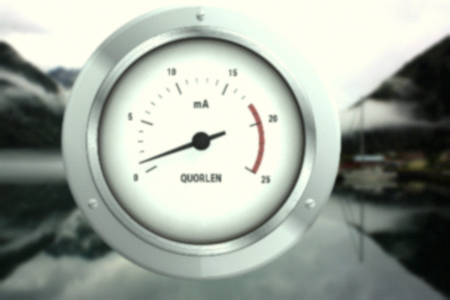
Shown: mA 1
